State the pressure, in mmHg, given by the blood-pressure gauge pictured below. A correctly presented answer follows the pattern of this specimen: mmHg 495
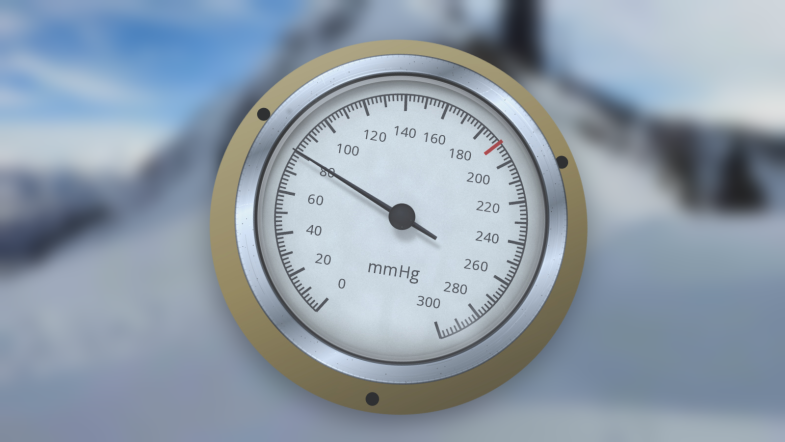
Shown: mmHg 80
